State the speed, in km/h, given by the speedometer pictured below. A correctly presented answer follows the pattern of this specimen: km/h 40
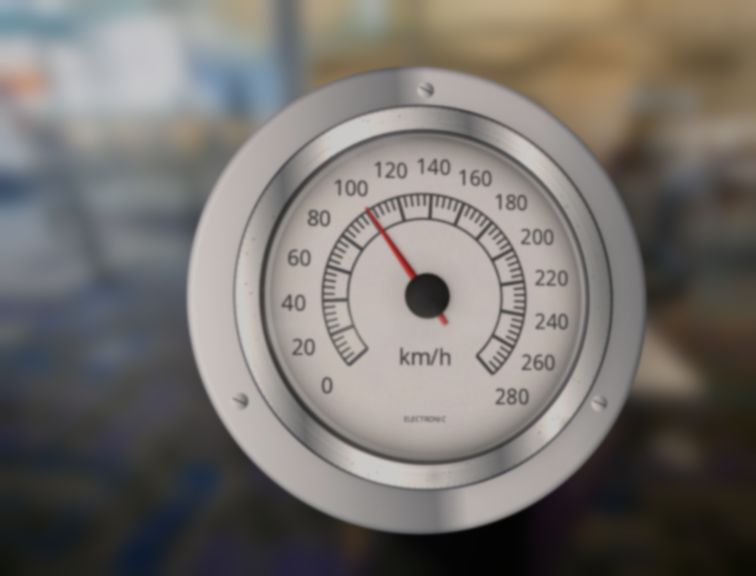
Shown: km/h 100
